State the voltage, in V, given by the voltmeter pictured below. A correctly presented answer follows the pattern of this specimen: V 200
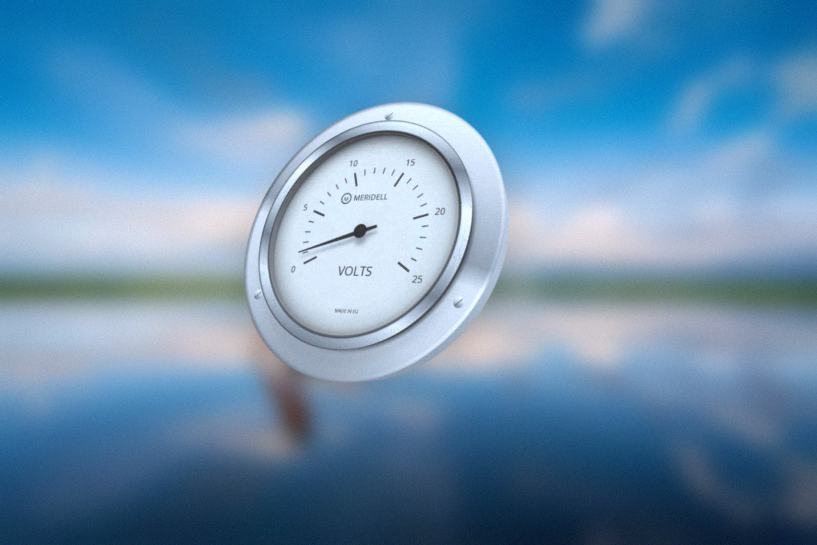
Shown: V 1
